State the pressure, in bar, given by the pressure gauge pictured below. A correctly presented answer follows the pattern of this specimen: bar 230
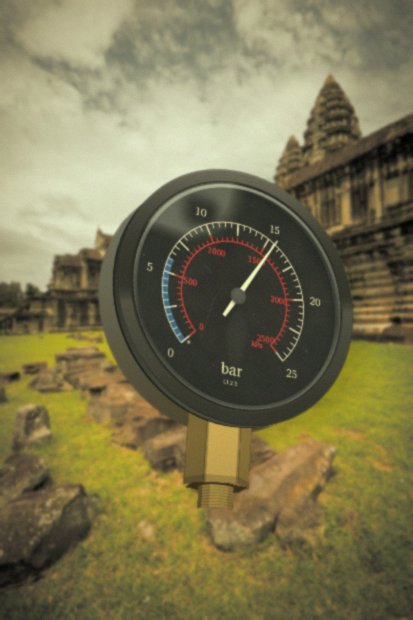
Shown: bar 15.5
